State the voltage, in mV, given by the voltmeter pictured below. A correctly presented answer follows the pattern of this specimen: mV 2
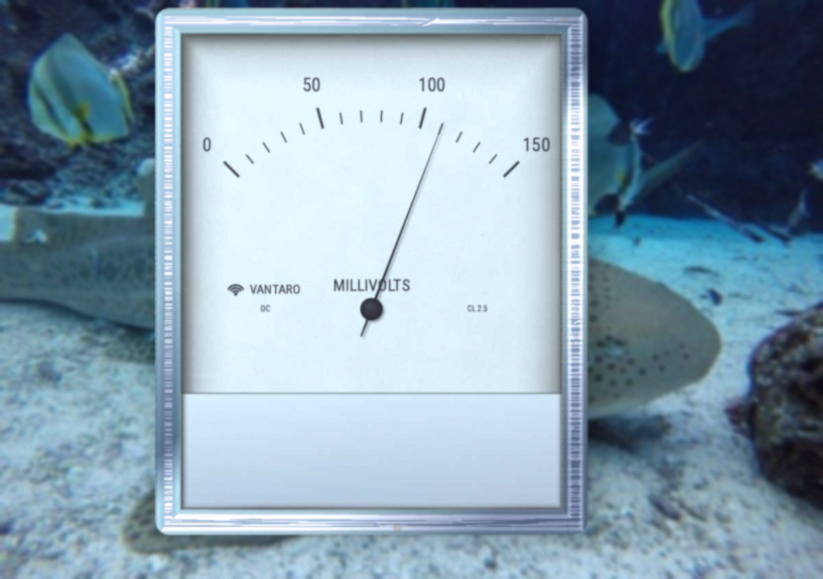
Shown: mV 110
